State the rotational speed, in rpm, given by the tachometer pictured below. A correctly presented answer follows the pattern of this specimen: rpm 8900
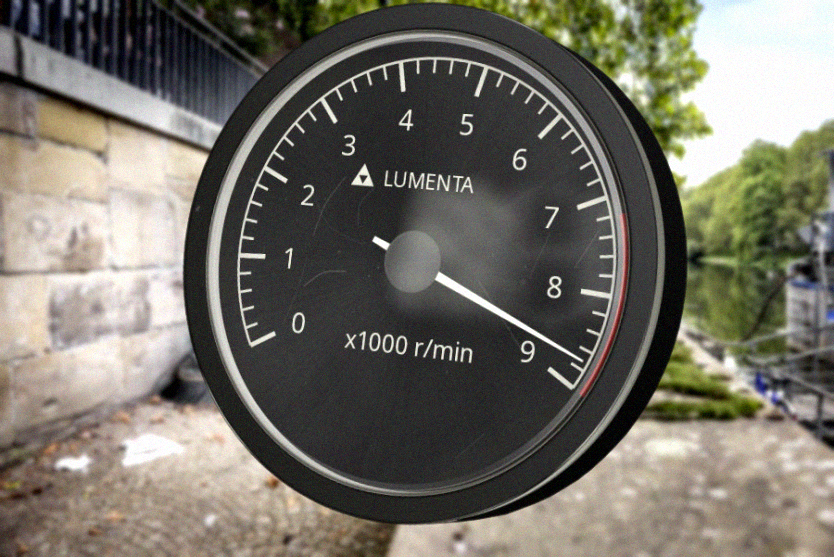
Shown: rpm 8700
